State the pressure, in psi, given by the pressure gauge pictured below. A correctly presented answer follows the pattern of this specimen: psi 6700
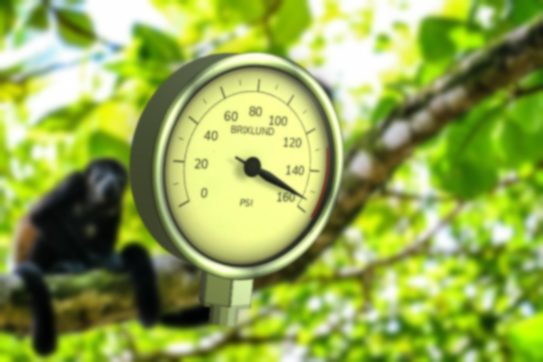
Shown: psi 155
